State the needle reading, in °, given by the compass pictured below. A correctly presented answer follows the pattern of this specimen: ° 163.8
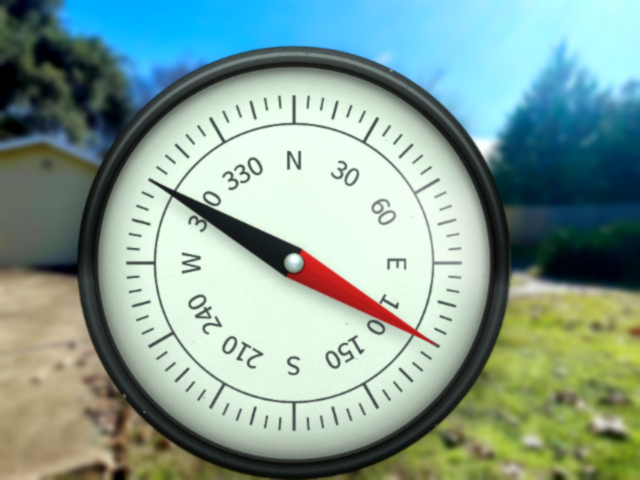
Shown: ° 120
